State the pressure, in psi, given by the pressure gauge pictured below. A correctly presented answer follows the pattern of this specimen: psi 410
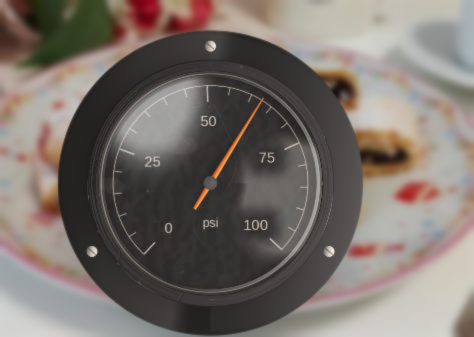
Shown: psi 62.5
